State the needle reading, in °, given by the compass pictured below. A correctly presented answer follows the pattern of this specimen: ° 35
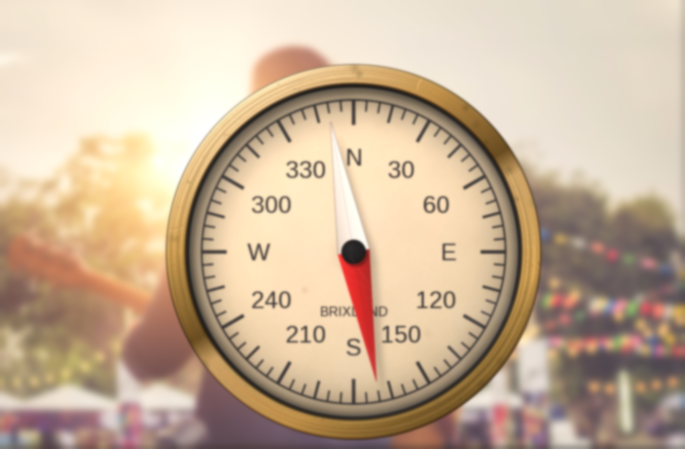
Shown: ° 170
